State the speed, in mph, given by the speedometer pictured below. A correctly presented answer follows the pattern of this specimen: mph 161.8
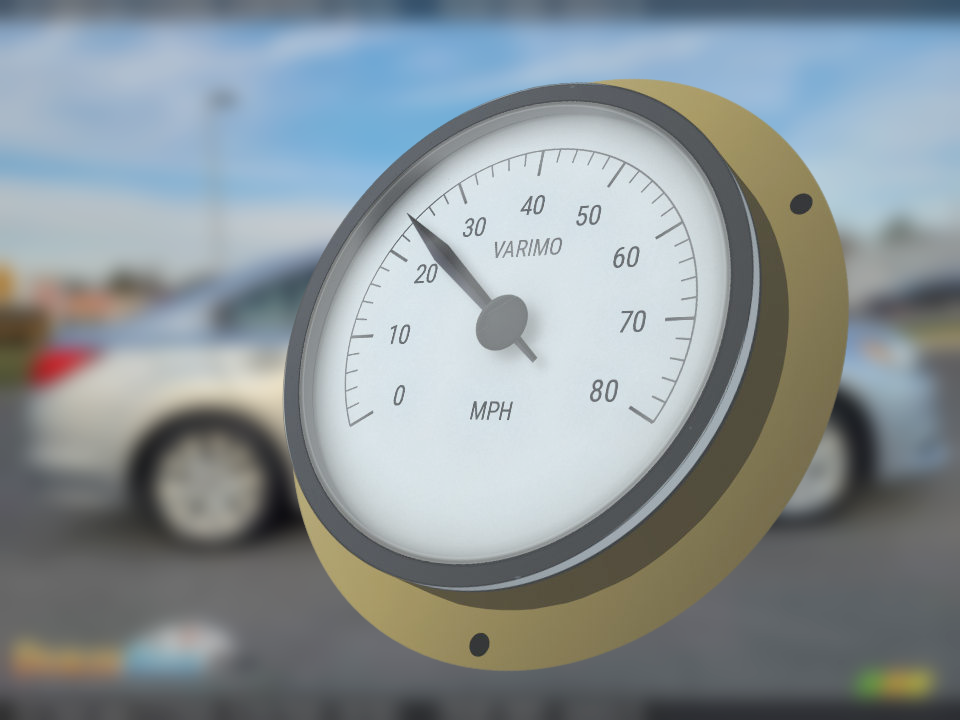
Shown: mph 24
